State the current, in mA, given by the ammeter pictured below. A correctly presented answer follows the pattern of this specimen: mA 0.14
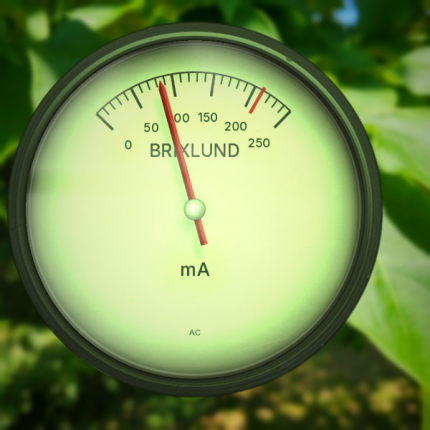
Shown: mA 85
